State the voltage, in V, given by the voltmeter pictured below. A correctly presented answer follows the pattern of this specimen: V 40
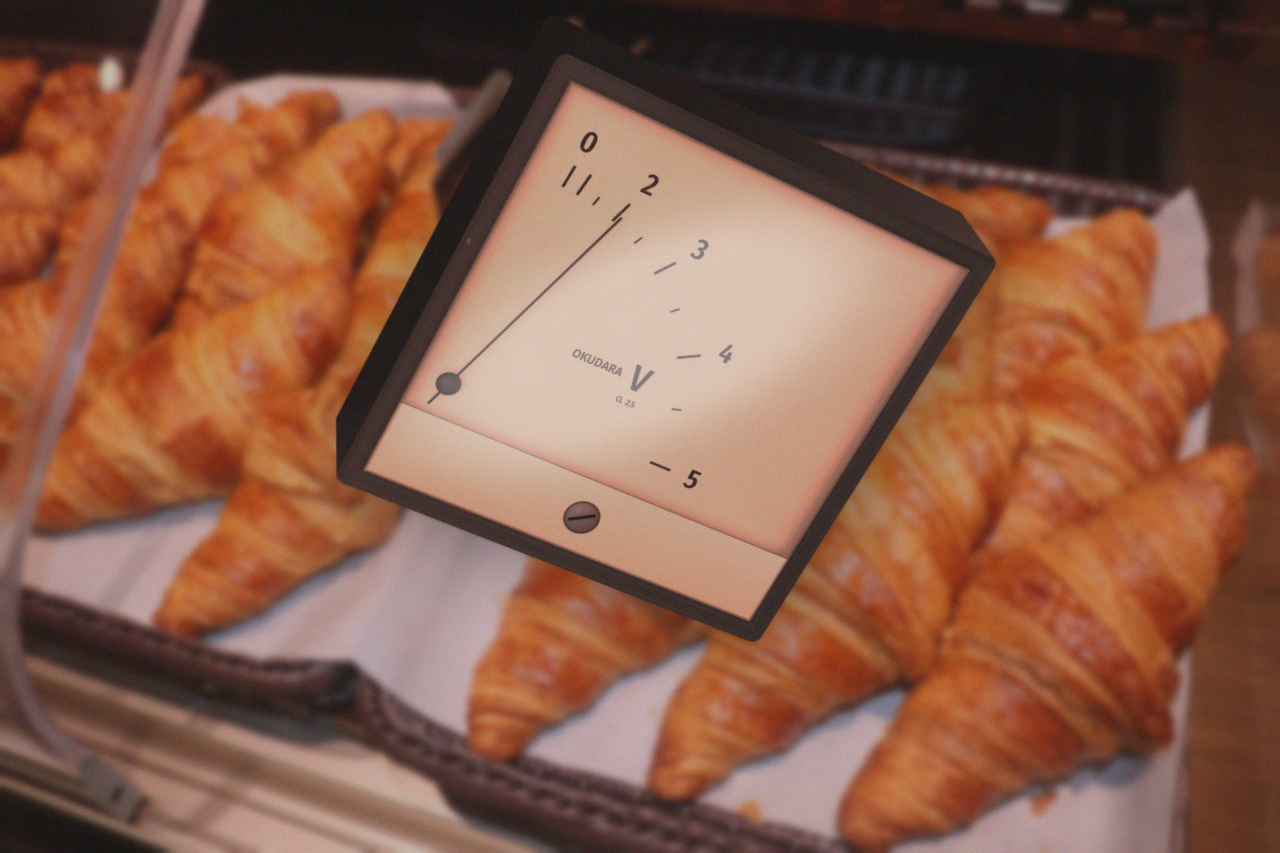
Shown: V 2
